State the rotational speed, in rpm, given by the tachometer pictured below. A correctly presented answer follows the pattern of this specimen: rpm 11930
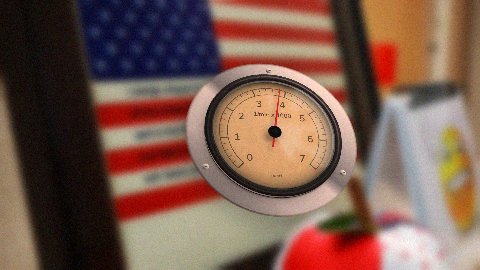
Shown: rpm 3800
